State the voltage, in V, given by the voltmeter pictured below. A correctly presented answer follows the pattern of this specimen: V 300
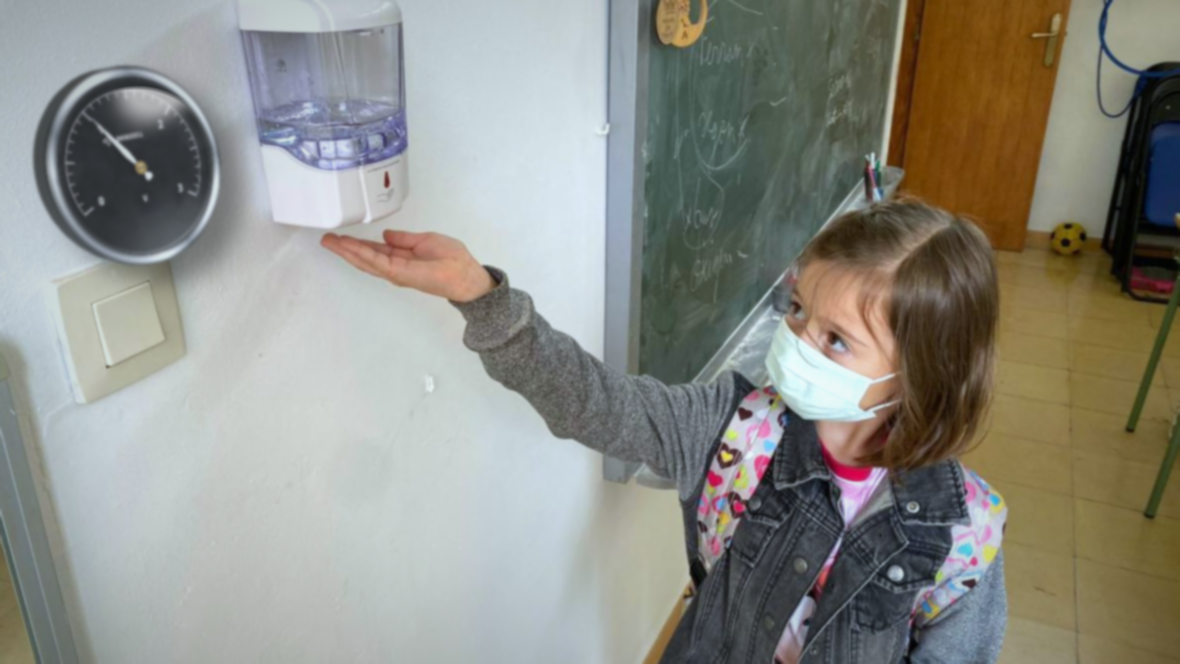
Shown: V 1
